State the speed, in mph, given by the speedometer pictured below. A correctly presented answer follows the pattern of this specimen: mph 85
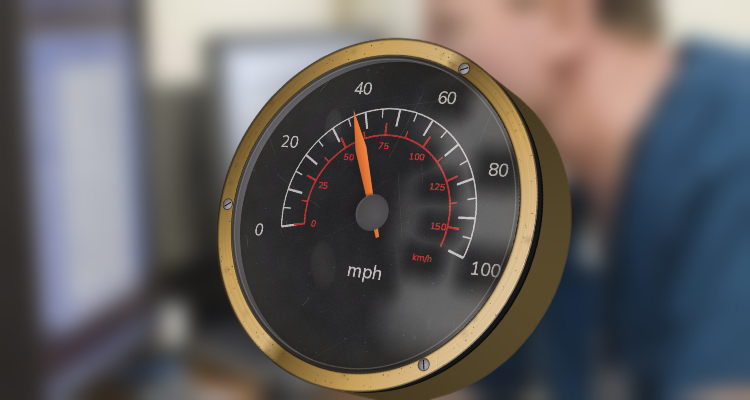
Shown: mph 37.5
